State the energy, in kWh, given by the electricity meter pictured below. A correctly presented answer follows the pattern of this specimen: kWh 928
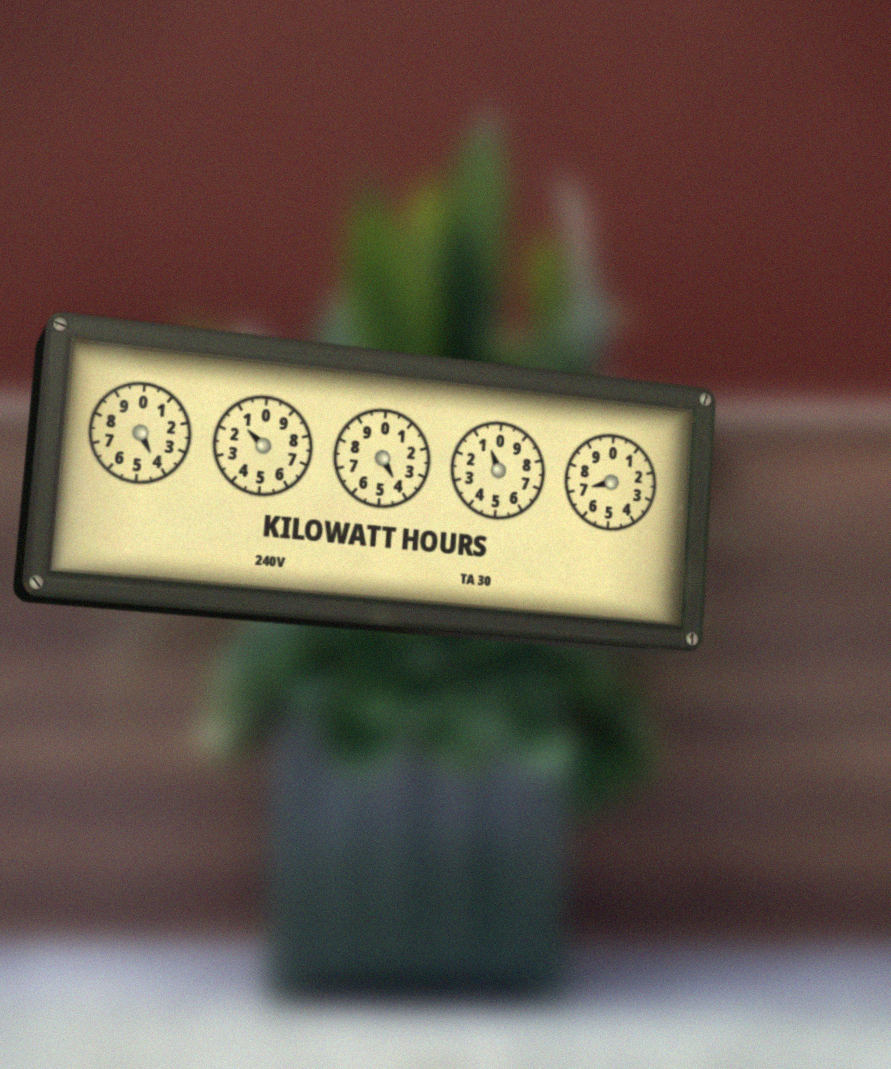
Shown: kWh 41407
